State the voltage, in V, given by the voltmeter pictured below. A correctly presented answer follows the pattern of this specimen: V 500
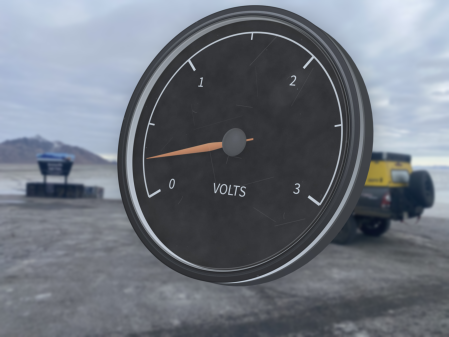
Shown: V 0.25
